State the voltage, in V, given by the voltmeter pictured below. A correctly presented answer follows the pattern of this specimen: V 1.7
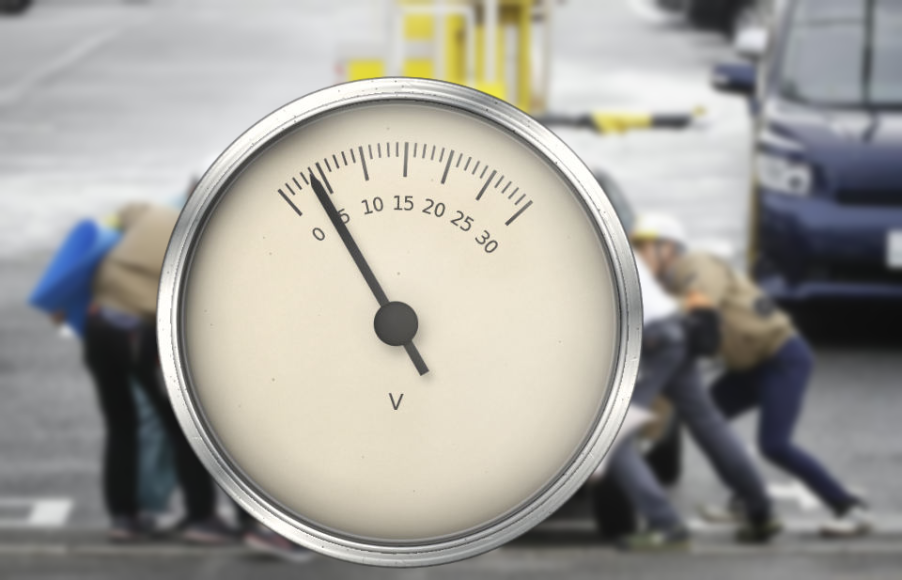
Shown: V 4
